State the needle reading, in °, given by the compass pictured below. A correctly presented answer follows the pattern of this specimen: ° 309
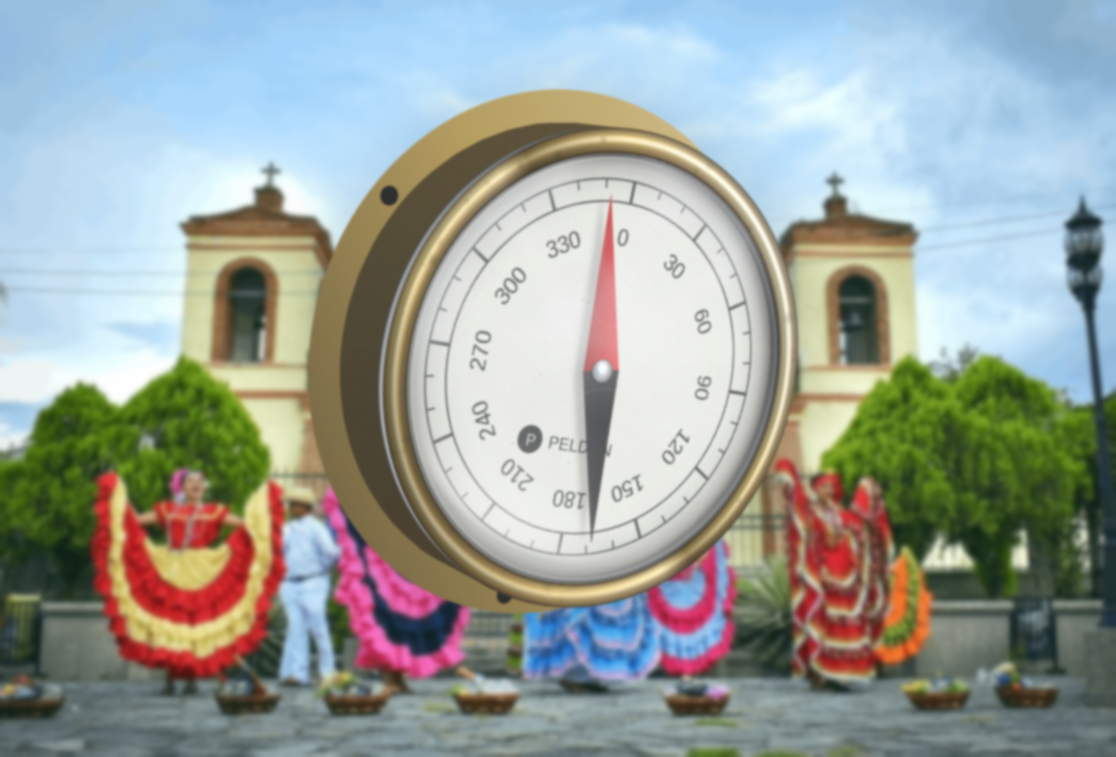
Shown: ° 350
